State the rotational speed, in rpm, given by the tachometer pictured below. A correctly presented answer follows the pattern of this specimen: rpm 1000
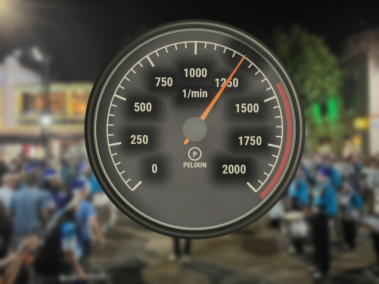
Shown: rpm 1250
